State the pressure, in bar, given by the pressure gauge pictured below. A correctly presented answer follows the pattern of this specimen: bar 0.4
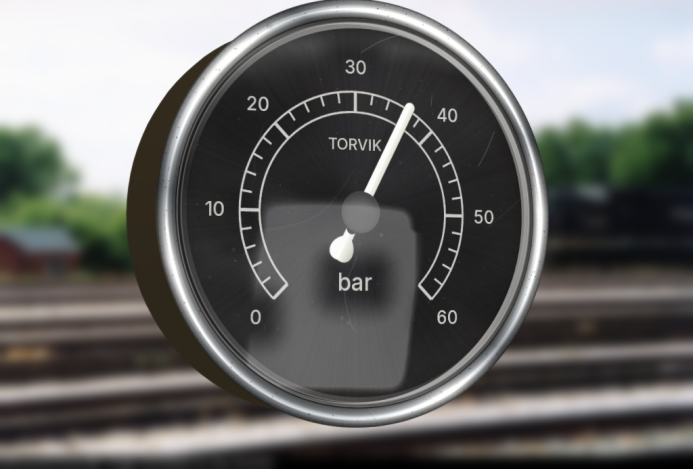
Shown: bar 36
